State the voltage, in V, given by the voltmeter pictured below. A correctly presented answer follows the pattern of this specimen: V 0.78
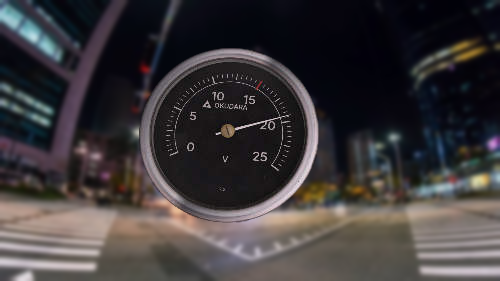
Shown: V 19.5
